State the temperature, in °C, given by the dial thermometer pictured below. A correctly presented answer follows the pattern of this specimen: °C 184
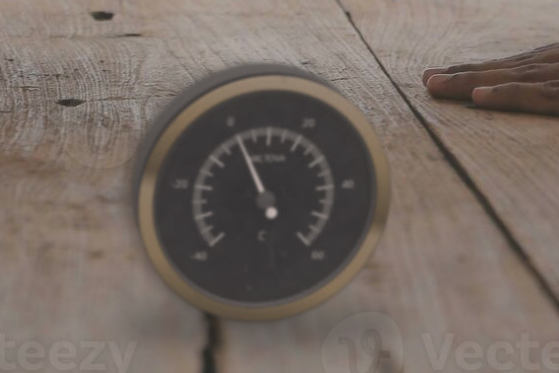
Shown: °C 0
